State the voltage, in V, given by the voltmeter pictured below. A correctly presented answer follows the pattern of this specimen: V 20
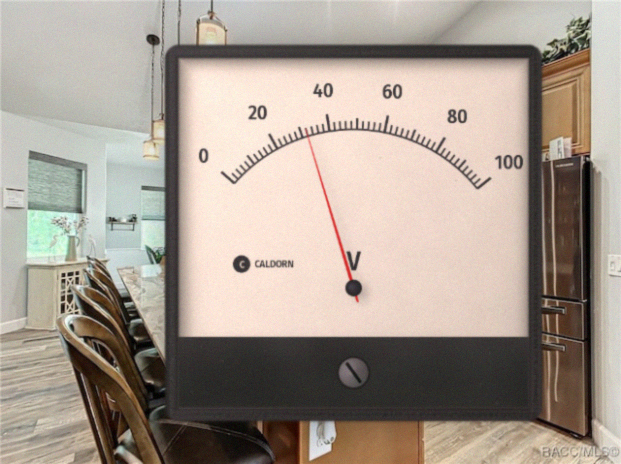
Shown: V 32
